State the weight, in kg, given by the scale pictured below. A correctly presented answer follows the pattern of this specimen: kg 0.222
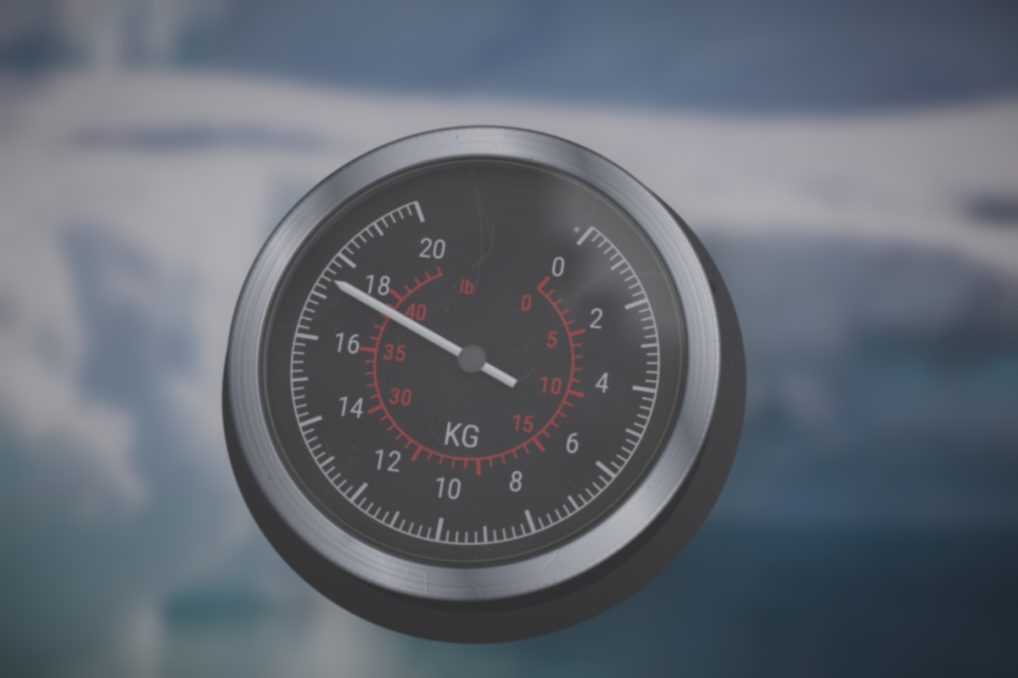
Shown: kg 17.4
